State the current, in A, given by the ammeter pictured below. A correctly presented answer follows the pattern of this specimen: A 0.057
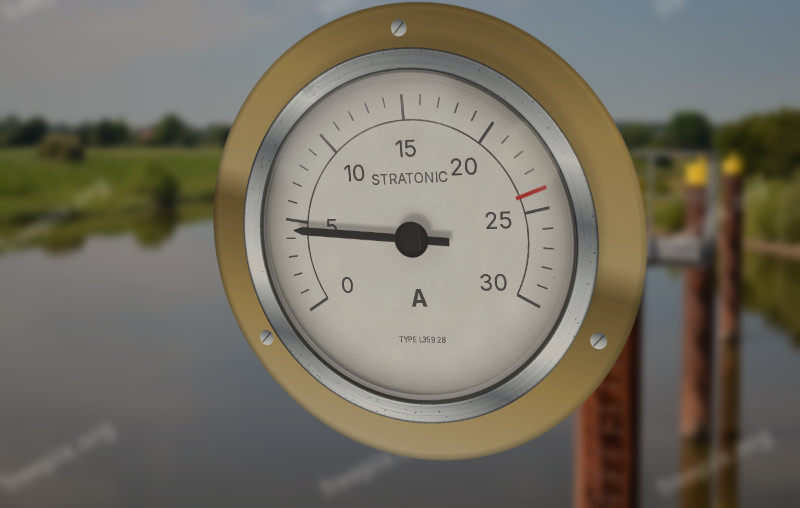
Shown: A 4.5
